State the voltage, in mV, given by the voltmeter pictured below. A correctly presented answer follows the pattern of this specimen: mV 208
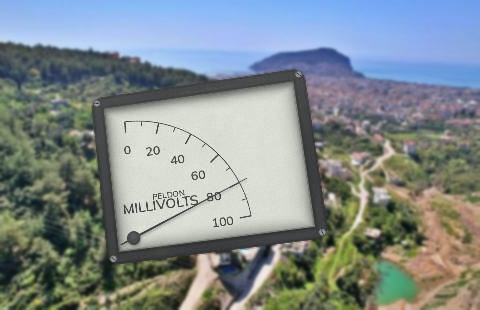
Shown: mV 80
